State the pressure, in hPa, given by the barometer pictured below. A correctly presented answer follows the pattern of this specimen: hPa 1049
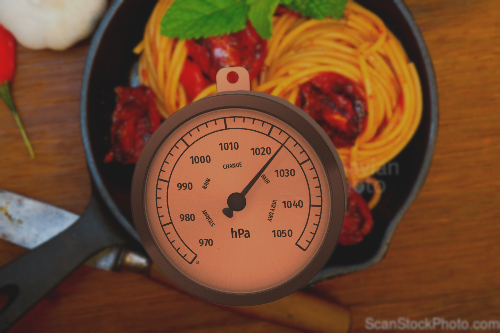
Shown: hPa 1024
